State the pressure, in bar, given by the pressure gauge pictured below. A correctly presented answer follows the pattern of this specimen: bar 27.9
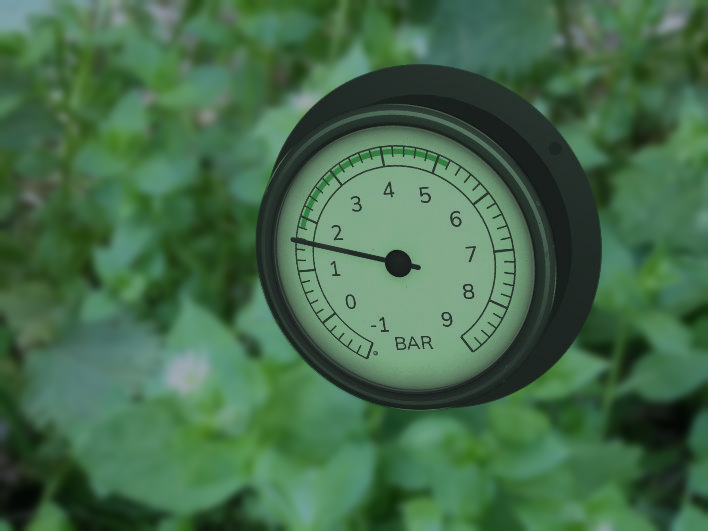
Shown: bar 1.6
